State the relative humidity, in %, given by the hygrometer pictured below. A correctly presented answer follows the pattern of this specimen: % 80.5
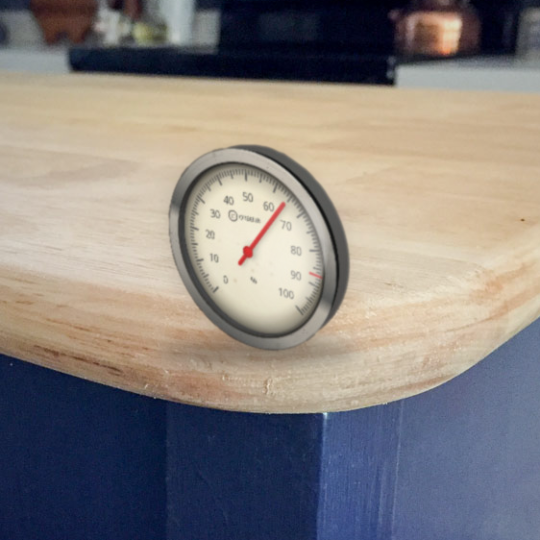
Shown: % 65
